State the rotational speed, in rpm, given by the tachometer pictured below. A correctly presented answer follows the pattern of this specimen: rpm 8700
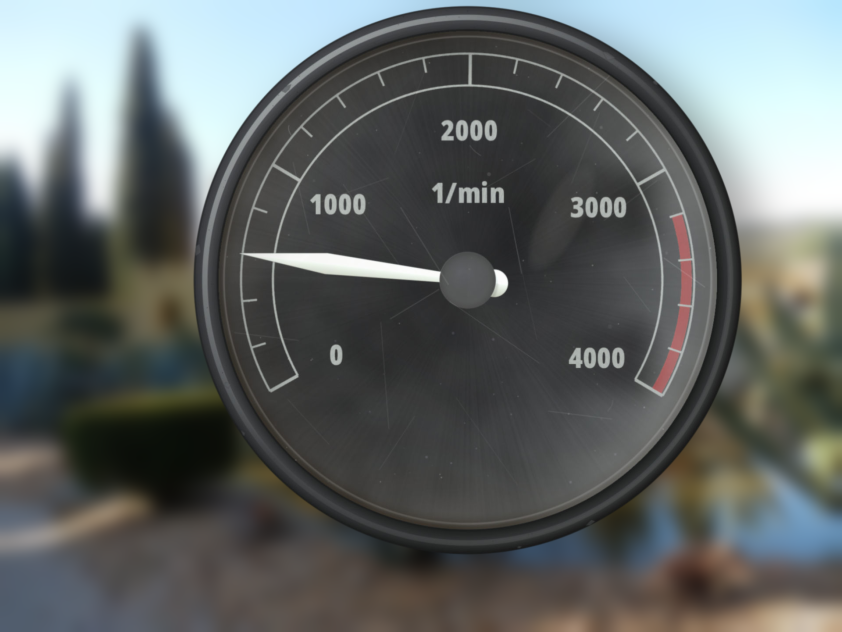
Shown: rpm 600
